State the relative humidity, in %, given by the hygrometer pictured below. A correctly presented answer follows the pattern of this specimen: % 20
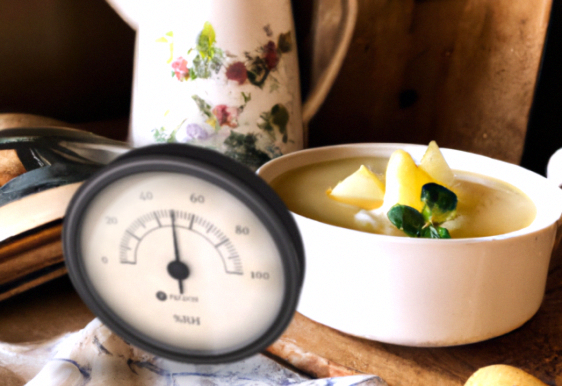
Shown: % 50
